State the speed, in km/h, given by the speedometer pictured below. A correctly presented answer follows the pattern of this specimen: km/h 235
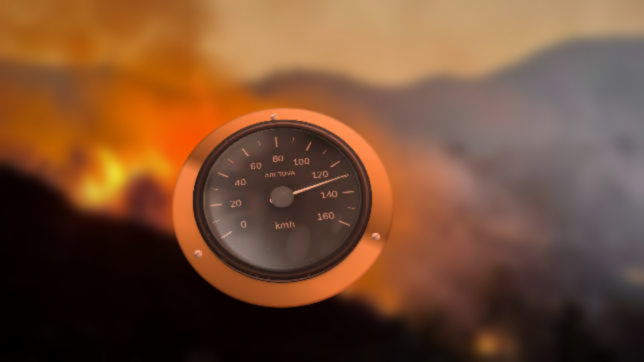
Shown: km/h 130
